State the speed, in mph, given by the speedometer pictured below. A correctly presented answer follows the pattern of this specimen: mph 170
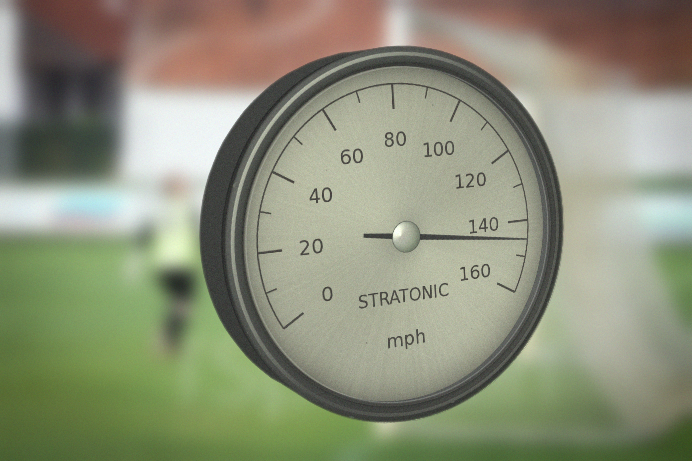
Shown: mph 145
